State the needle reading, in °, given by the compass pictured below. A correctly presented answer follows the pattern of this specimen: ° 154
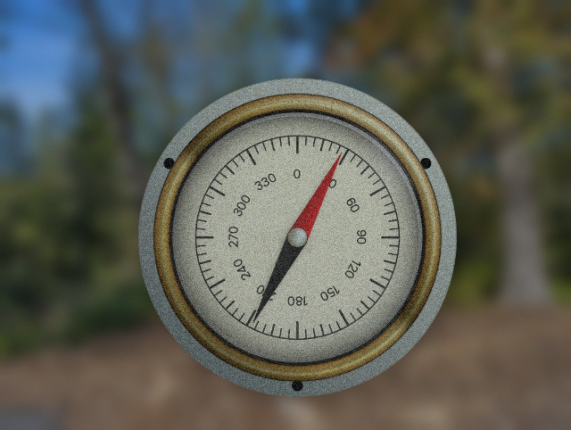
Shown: ° 27.5
